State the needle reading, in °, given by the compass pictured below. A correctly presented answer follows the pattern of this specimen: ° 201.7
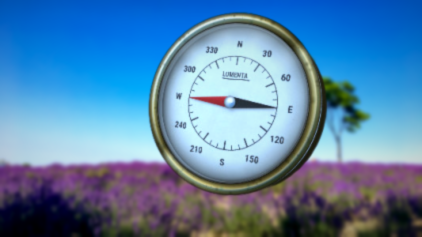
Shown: ° 270
